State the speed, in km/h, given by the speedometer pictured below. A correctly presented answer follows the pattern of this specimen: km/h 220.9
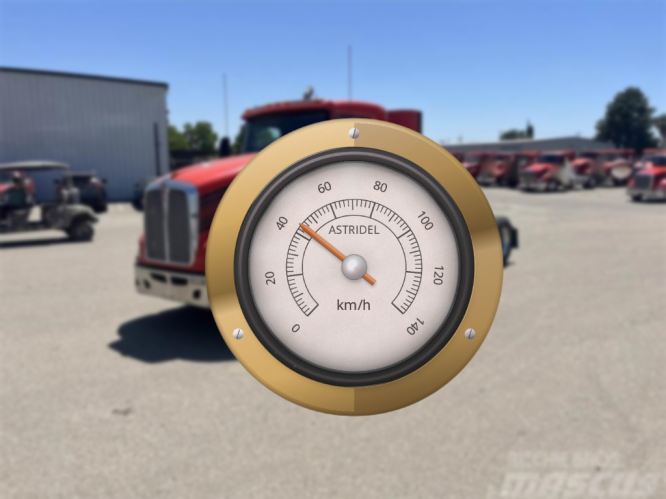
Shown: km/h 44
